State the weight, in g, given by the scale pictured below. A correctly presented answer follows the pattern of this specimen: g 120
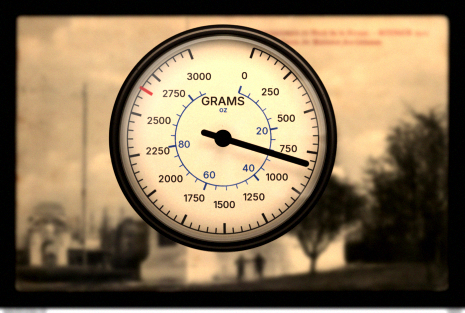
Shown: g 825
